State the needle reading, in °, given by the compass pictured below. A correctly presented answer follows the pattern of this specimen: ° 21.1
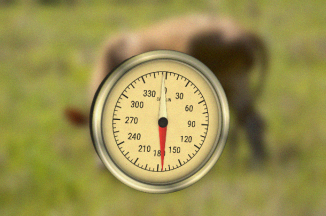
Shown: ° 175
